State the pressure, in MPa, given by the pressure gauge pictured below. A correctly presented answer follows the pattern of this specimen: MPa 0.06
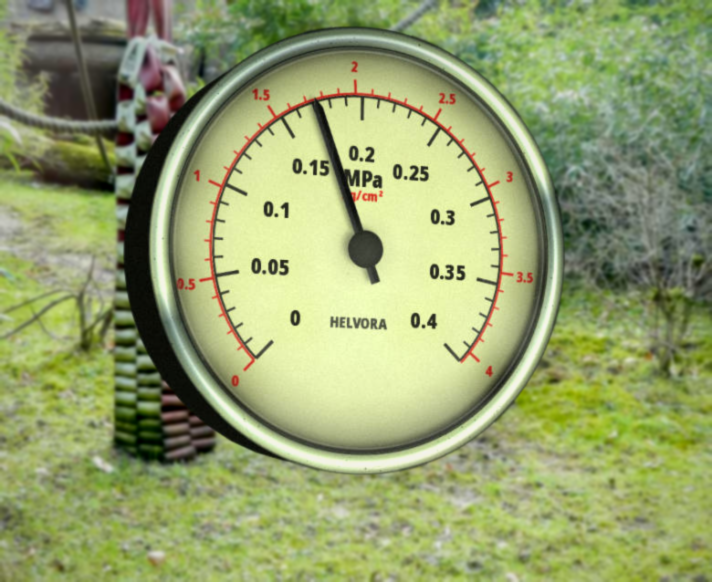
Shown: MPa 0.17
